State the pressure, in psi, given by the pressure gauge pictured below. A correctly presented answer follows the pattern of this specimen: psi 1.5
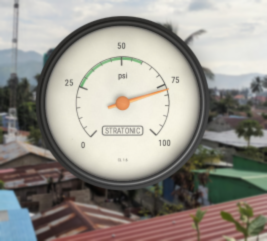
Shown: psi 77.5
